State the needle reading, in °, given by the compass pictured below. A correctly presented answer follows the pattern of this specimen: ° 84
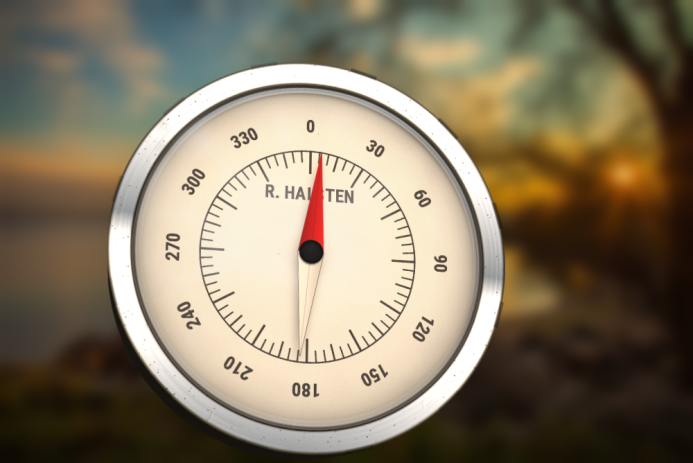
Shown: ° 5
